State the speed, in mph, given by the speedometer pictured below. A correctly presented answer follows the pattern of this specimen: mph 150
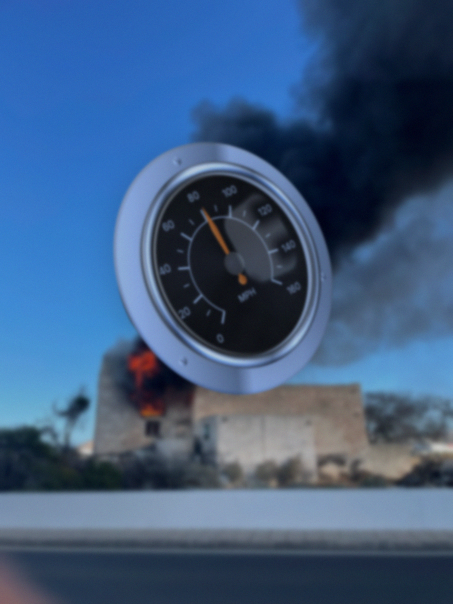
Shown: mph 80
